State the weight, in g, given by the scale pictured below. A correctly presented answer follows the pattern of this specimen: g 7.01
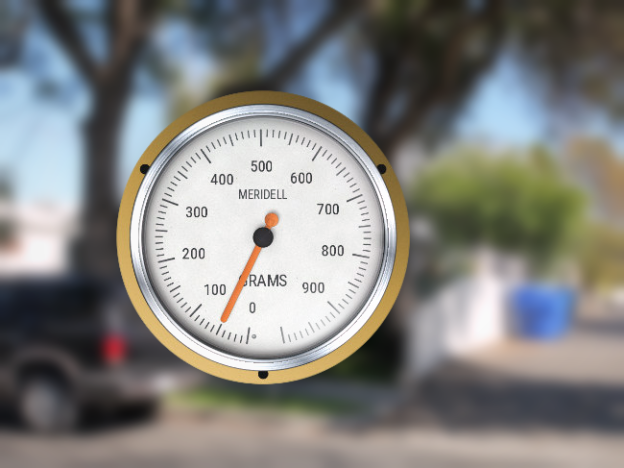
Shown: g 50
